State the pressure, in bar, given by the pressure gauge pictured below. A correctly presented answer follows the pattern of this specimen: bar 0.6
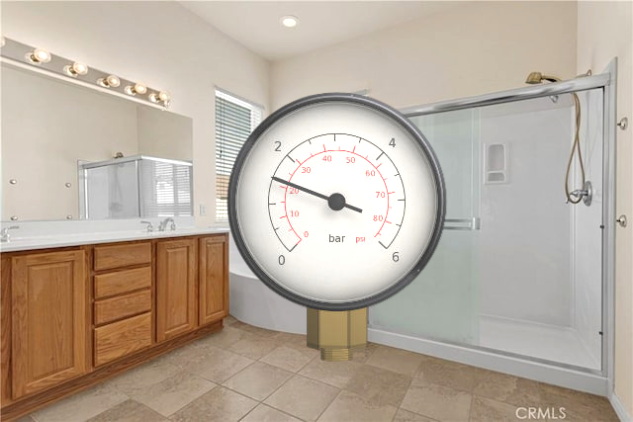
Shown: bar 1.5
